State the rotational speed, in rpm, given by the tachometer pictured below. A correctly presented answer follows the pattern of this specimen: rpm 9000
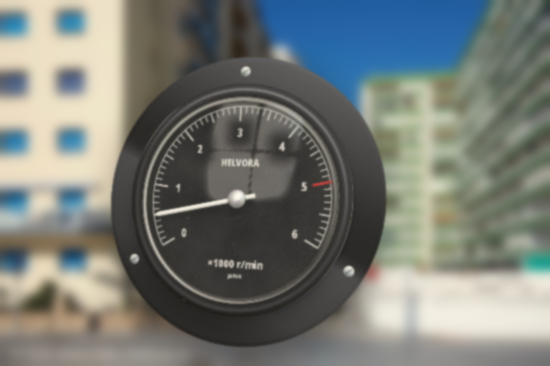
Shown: rpm 500
